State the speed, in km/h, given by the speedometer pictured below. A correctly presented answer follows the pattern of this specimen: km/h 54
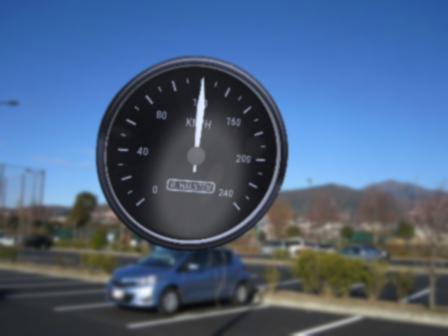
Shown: km/h 120
